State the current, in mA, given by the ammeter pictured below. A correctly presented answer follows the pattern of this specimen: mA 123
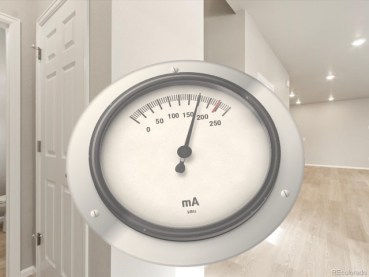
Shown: mA 175
